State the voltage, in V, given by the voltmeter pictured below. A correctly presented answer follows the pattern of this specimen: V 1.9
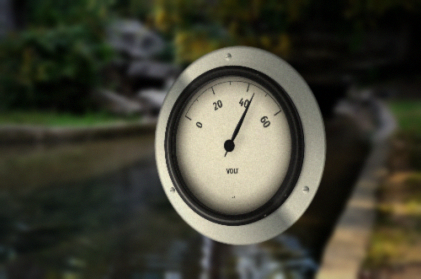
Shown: V 45
